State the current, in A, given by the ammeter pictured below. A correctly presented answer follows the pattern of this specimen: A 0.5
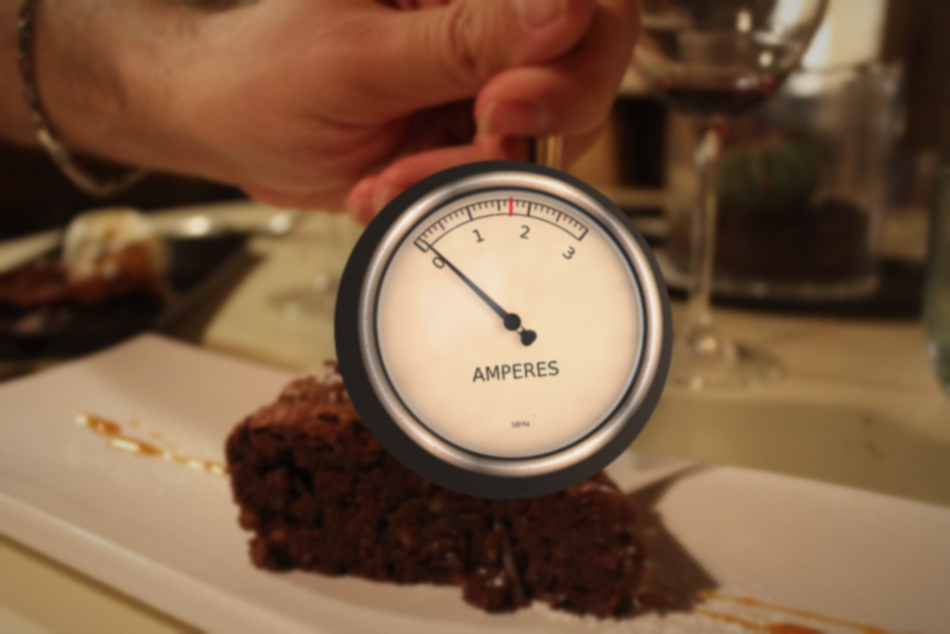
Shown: A 0.1
